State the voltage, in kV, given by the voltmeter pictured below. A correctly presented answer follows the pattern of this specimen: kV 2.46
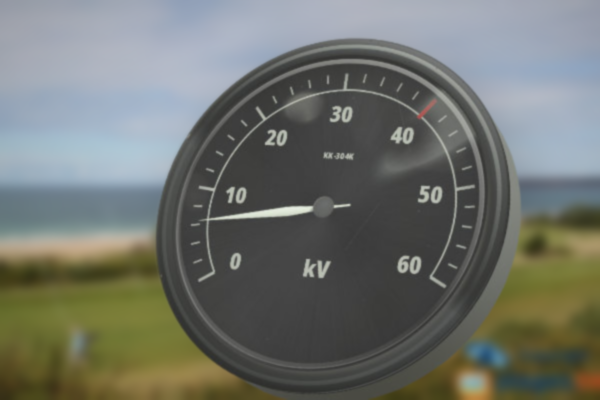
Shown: kV 6
